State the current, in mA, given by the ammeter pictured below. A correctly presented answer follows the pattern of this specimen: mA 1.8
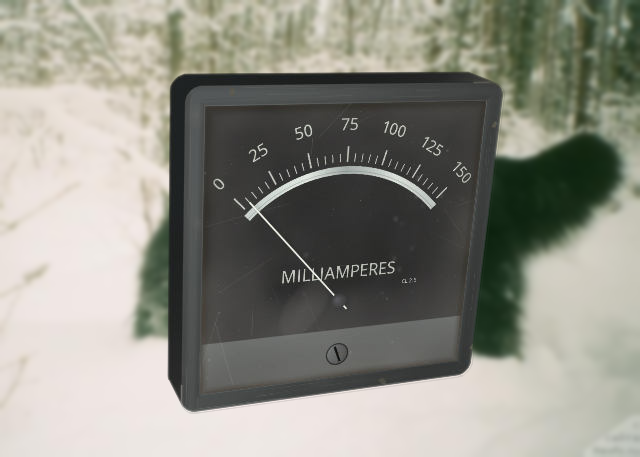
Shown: mA 5
